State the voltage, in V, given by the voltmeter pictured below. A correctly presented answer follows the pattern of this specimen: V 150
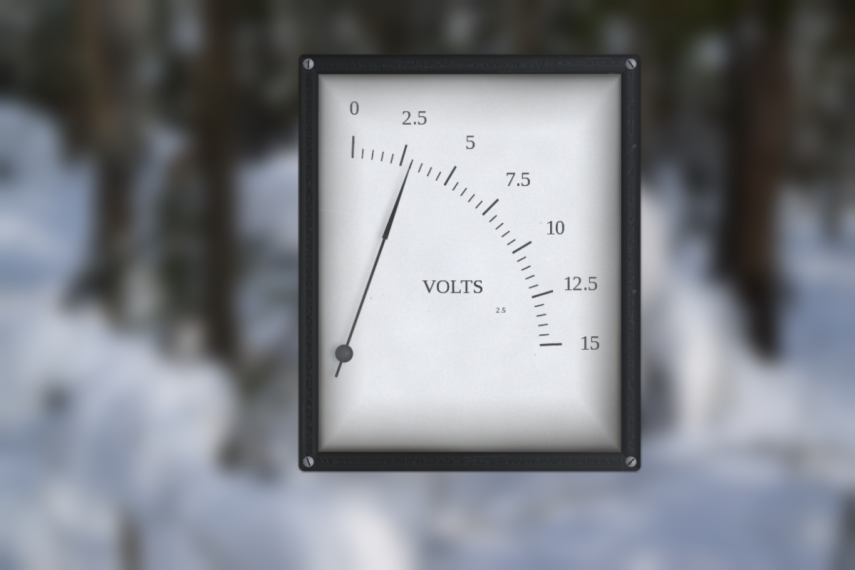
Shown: V 3
